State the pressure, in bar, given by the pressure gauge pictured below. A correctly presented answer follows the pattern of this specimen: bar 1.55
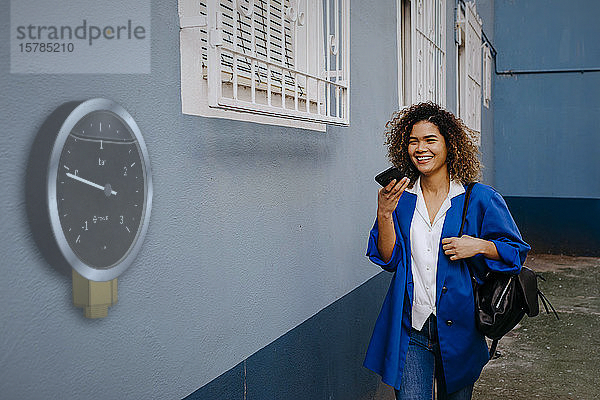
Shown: bar -0.1
